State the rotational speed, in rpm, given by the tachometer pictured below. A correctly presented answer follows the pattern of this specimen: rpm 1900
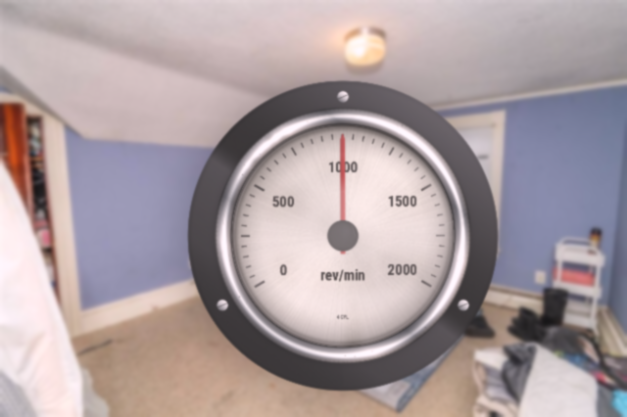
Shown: rpm 1000
